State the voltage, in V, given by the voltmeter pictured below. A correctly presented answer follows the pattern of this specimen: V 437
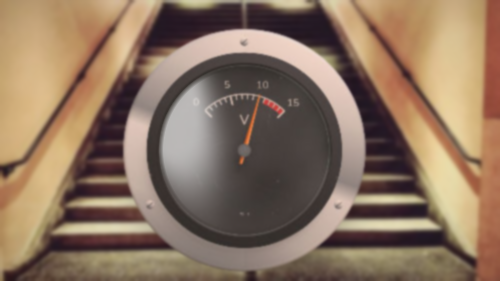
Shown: V 10
